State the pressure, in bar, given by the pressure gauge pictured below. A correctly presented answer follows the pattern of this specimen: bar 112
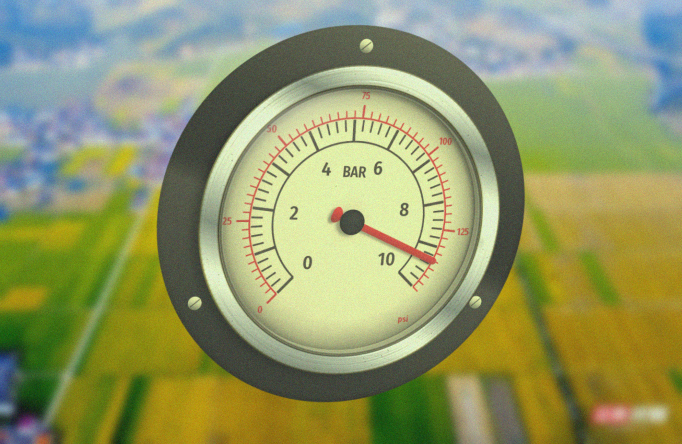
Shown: bar 9.3
